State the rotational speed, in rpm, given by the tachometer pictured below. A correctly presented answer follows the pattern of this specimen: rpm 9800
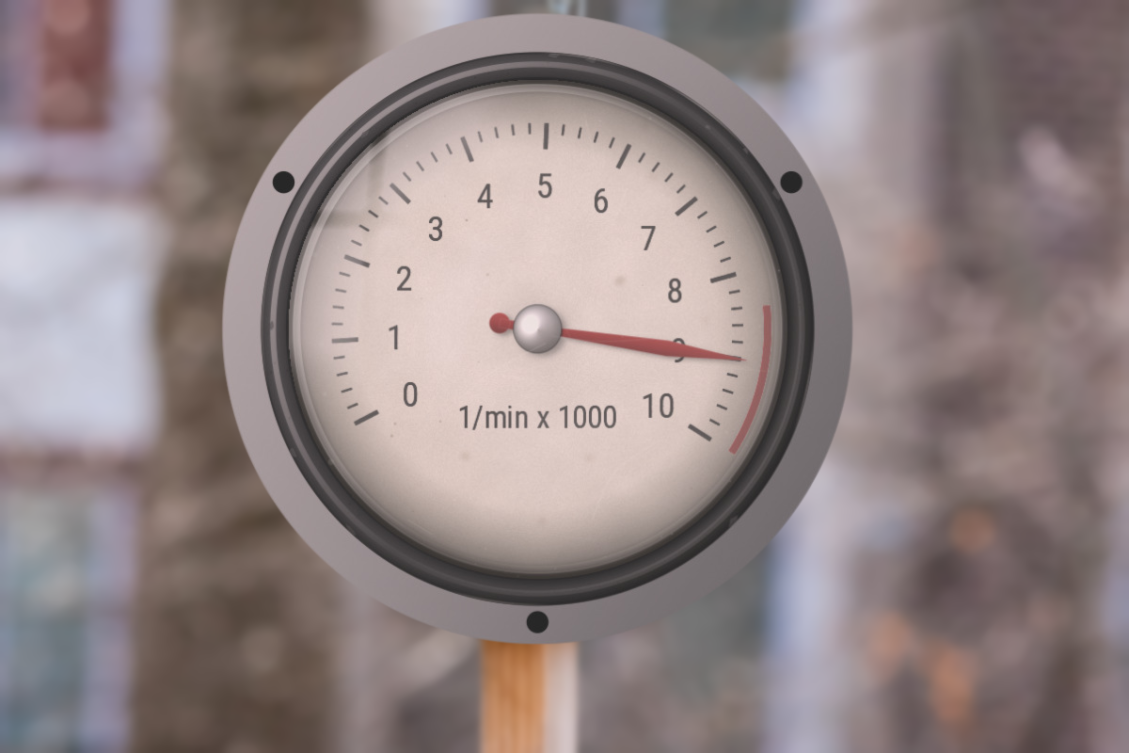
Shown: rpm 9000
